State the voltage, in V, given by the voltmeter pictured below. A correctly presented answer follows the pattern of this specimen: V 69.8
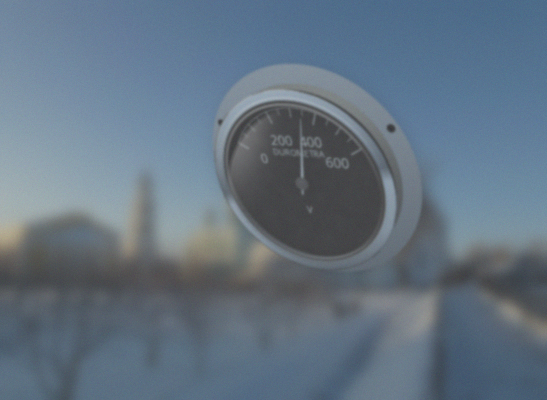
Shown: V 350
